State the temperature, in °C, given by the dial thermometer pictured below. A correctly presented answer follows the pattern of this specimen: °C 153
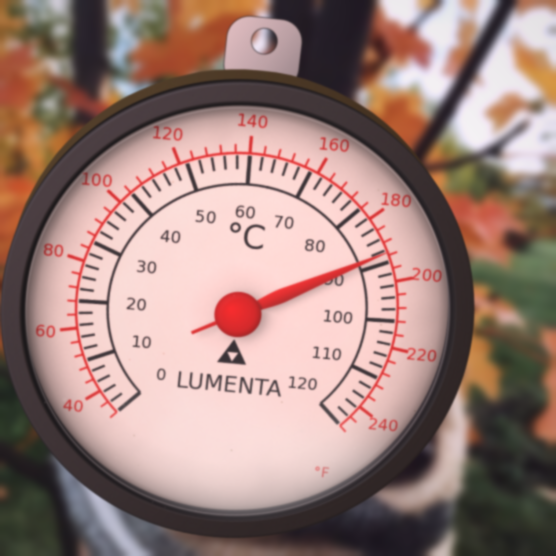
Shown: °C 88
